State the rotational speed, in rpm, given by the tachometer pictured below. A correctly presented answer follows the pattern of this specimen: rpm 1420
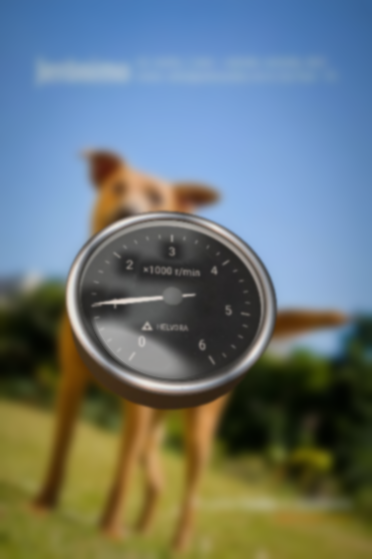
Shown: rpm 1000
